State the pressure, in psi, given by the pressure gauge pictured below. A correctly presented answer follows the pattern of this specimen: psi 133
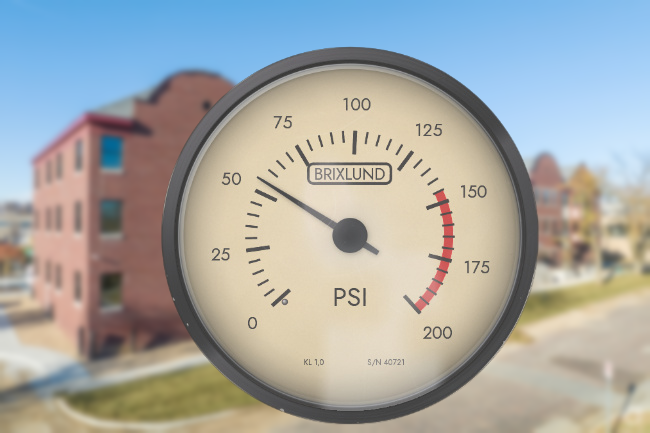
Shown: psi 55
